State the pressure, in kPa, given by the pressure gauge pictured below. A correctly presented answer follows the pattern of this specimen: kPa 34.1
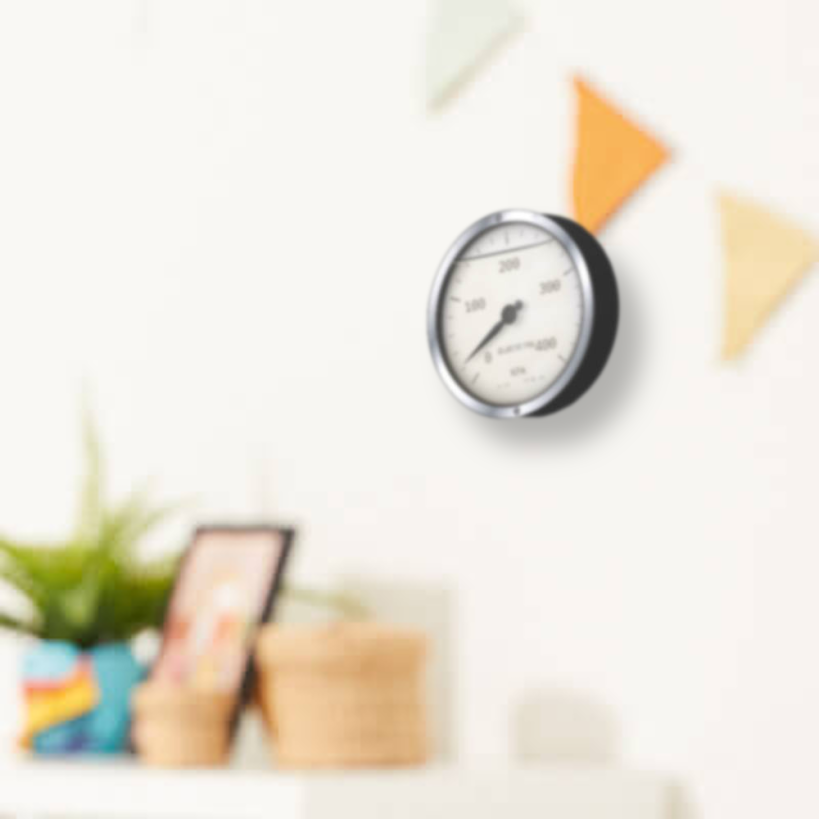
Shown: kPa 20
